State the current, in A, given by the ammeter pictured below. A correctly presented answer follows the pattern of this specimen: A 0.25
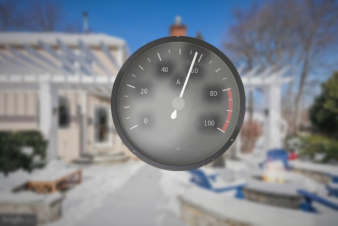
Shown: A 57.5
